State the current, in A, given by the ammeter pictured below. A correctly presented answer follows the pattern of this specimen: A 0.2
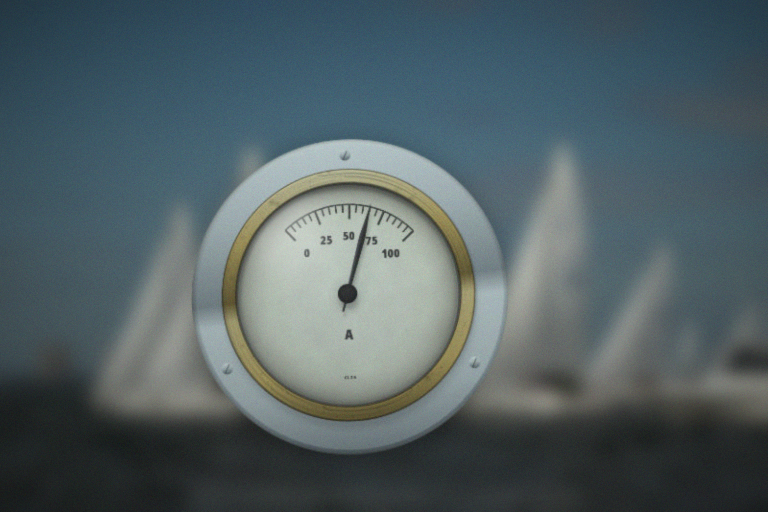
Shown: A 65
